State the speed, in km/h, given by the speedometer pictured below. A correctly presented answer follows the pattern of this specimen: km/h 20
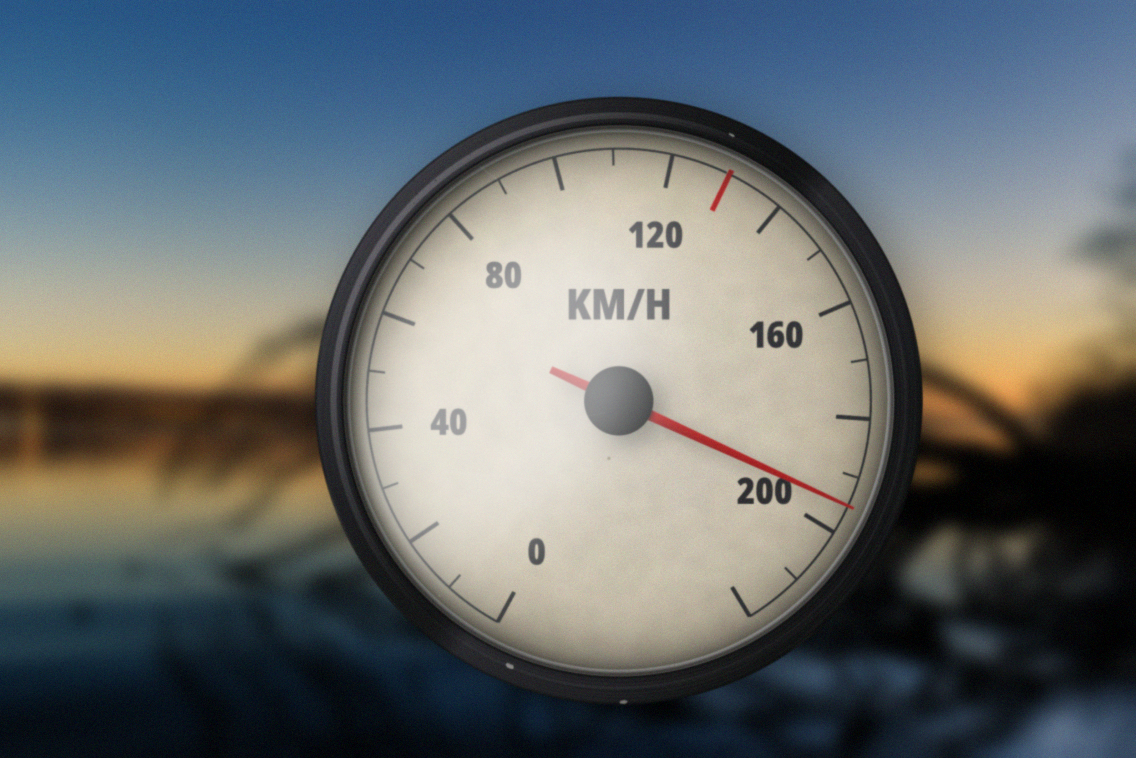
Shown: km/h 195
